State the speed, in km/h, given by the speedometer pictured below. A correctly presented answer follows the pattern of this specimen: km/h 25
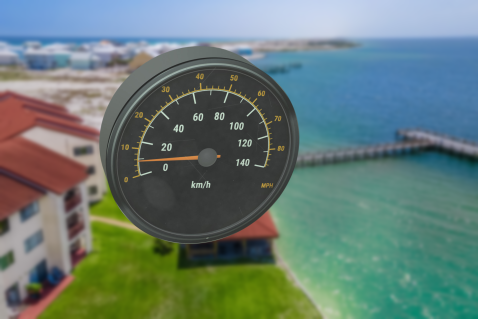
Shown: km/h 10
